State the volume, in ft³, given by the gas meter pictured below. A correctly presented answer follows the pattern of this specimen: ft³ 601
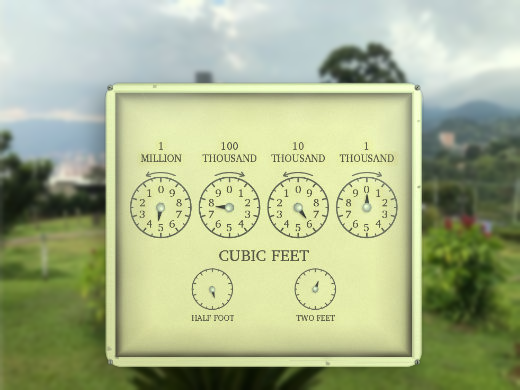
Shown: ft³ 476000
